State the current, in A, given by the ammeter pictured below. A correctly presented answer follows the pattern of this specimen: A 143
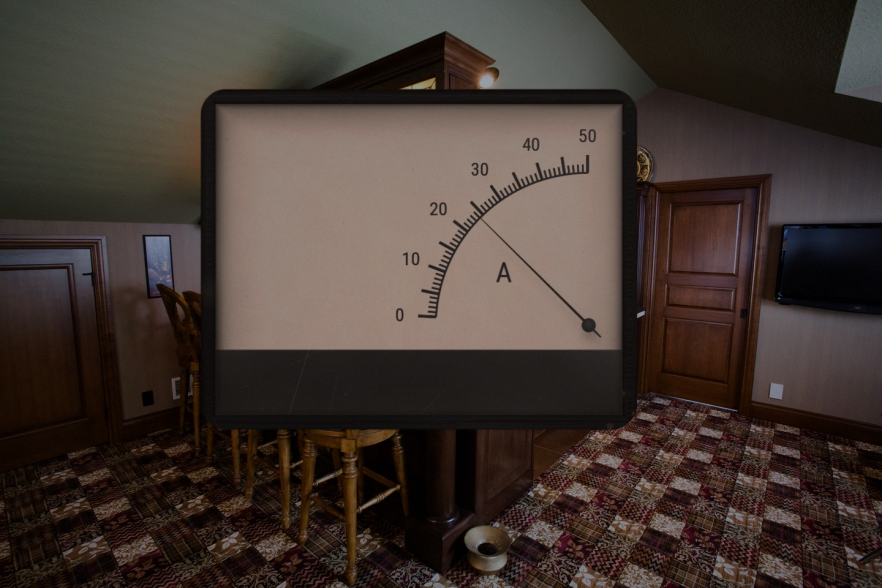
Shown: A 24
